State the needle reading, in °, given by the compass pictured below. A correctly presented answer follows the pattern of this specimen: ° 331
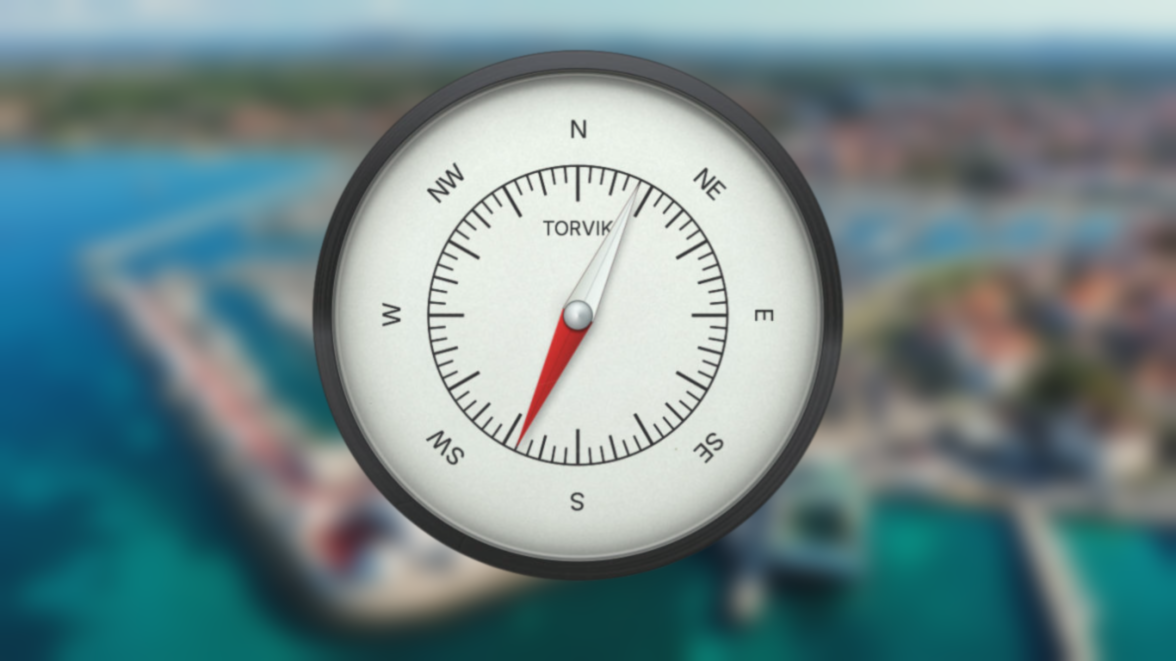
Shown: ° 205
